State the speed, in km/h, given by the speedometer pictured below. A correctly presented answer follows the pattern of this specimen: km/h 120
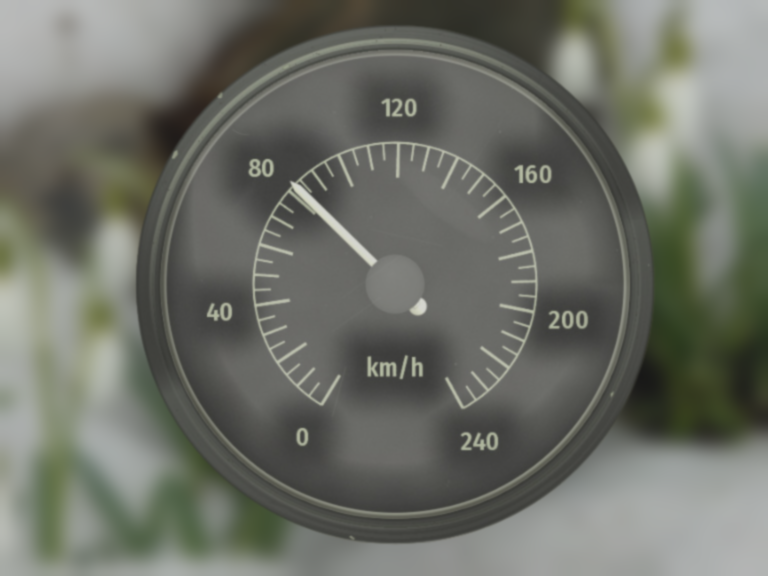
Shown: km/h 82.5
